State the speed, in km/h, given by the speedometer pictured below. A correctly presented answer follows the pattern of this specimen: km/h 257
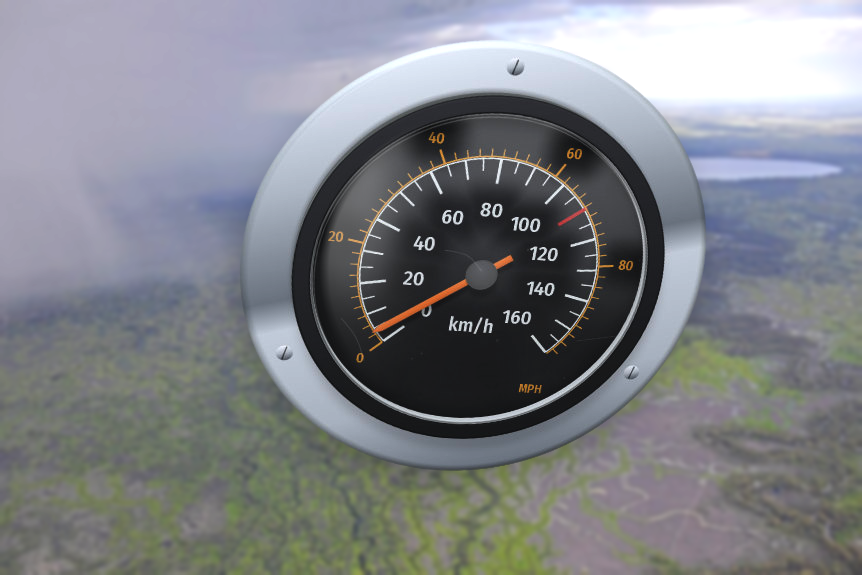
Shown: km/h 5
